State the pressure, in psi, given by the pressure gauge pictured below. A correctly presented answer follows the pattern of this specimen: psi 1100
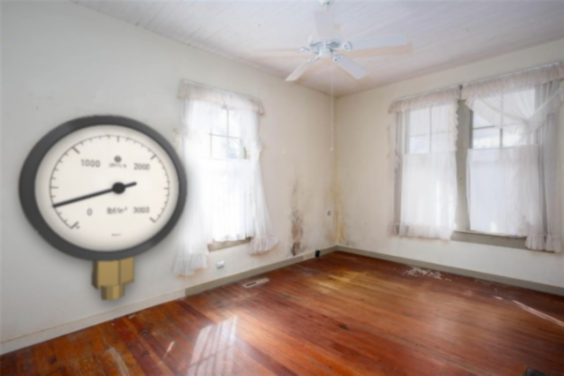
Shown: psi 300
